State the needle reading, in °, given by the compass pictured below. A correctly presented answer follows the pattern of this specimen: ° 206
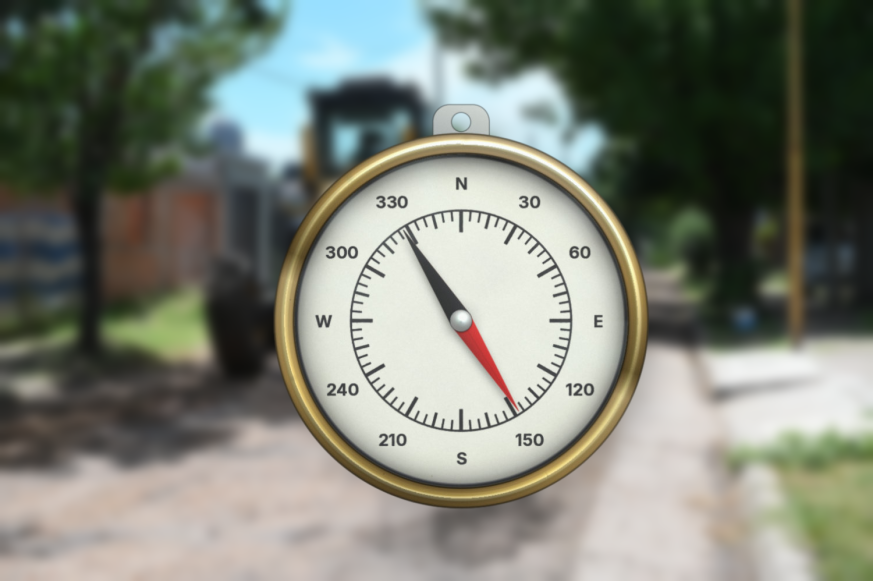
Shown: ° 147.5
